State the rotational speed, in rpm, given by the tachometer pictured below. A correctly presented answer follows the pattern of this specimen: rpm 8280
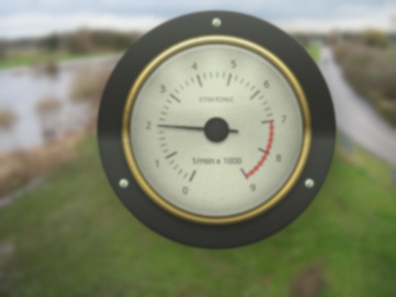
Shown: rpm 2000
